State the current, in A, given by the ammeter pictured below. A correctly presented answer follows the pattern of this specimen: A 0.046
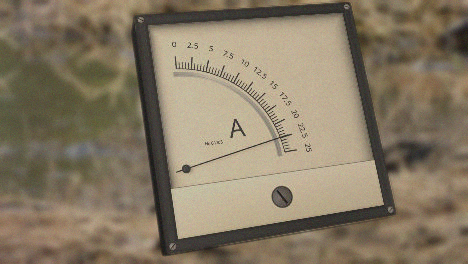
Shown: A 22.5
